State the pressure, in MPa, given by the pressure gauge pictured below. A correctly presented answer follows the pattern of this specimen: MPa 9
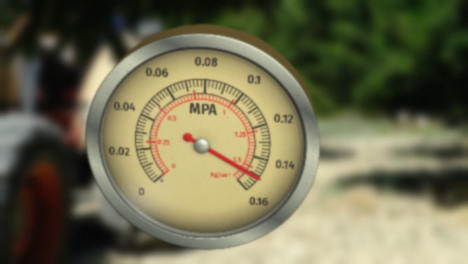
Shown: MPa 0.15
